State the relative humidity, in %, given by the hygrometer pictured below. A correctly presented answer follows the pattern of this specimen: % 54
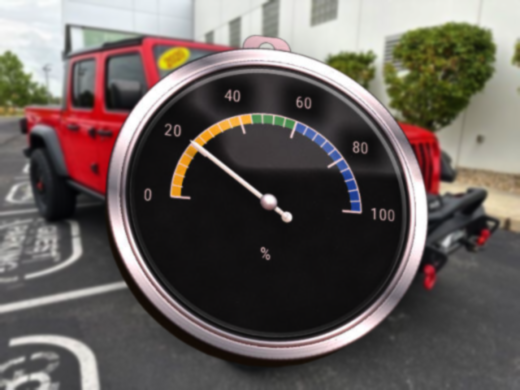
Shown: % 20
